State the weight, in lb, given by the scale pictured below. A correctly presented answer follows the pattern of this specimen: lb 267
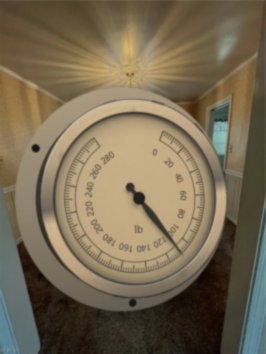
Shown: lb 110
